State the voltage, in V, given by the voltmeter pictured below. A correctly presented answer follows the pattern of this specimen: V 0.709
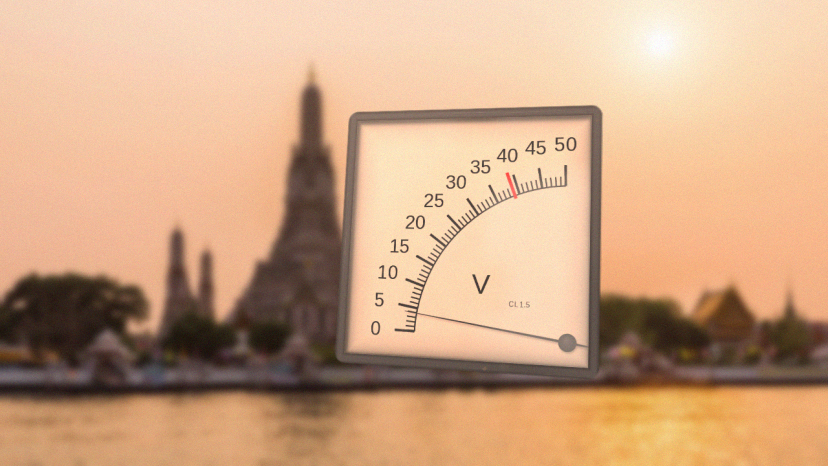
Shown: V 4
